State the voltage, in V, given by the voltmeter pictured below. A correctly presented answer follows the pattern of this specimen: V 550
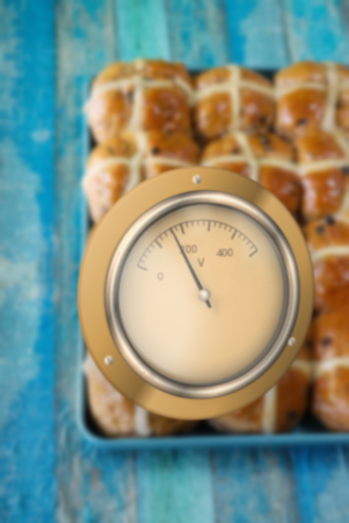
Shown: V 160
